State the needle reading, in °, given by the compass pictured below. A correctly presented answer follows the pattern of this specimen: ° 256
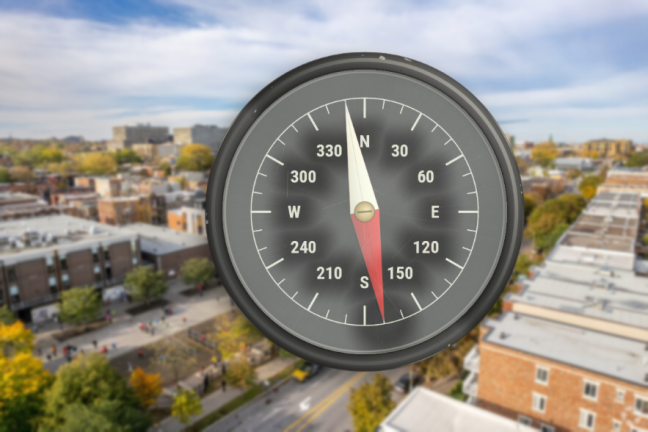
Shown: ° 170
